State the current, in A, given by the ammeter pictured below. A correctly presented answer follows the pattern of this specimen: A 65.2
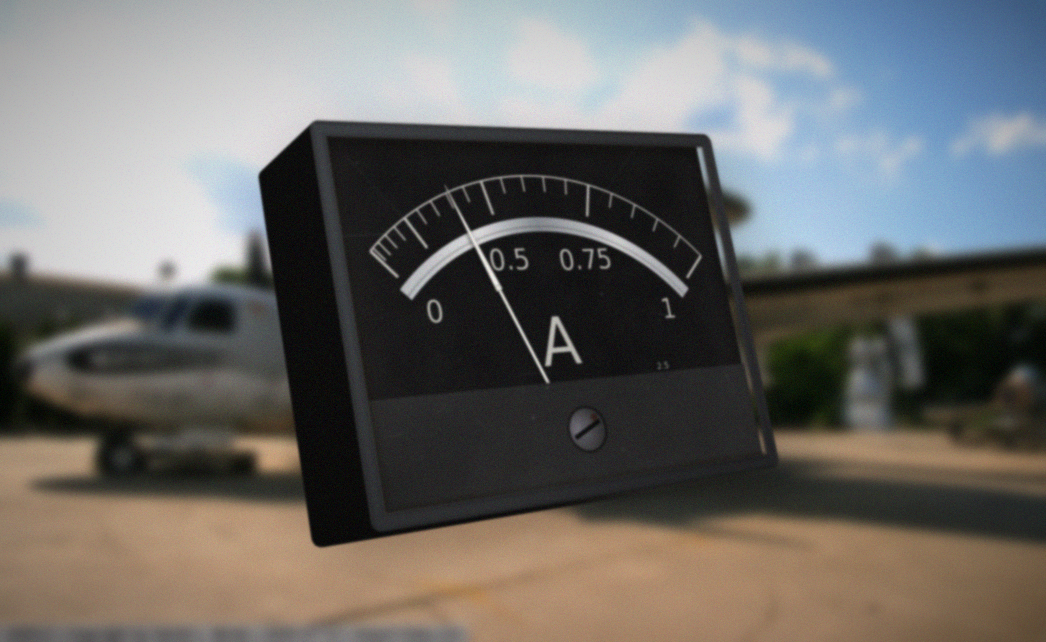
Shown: A 0.4
